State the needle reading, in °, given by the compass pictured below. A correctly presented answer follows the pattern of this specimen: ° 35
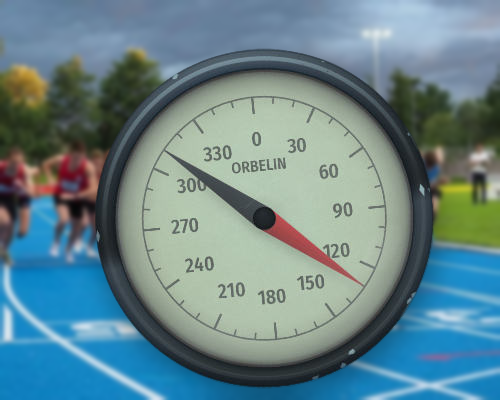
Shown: ° 130
